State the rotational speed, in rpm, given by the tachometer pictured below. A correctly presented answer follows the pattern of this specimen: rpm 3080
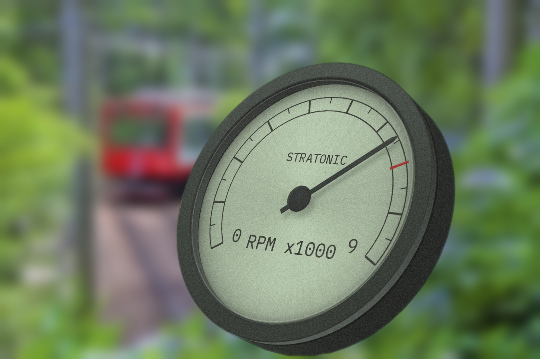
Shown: rpm 6500
